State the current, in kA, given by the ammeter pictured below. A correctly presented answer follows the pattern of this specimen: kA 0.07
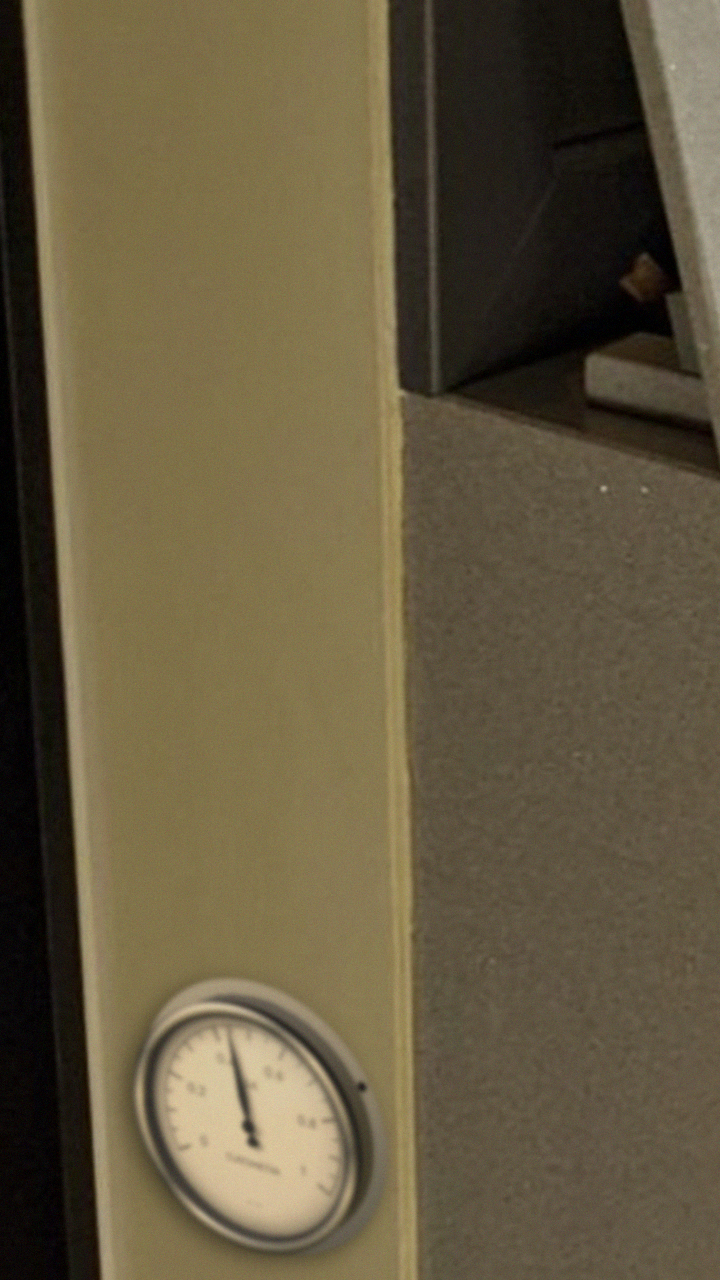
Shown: kA 0.45
